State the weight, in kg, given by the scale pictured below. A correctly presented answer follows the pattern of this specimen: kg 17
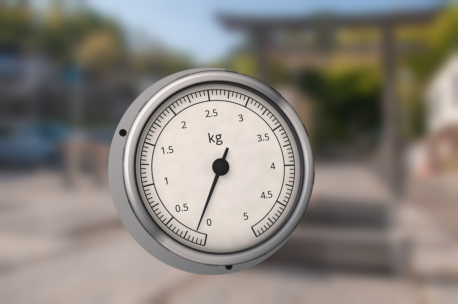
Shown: kg 0.15
